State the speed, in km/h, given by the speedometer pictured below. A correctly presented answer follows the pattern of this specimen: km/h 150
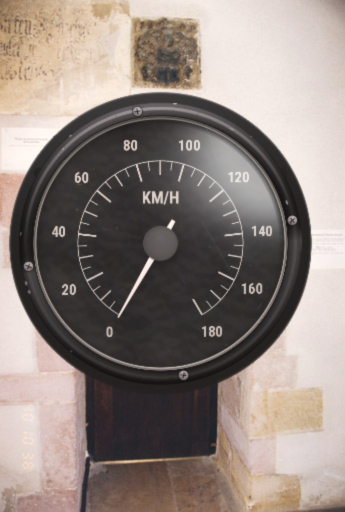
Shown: km/h 0
